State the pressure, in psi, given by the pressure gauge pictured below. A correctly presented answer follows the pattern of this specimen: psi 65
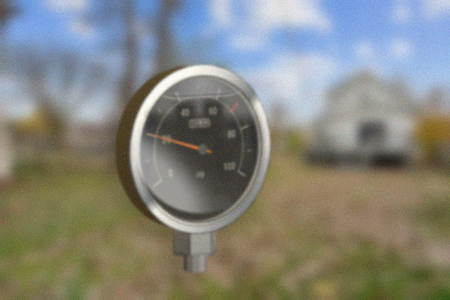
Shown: psi 20
